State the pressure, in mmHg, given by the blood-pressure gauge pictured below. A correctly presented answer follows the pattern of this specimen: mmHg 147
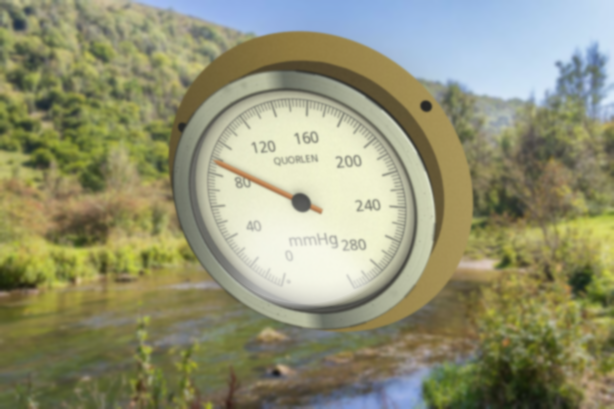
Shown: mmHg 90
